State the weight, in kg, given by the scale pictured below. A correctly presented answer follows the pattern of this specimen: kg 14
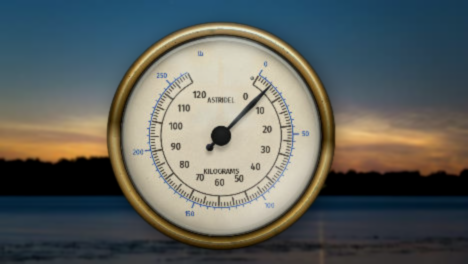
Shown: kg 5
